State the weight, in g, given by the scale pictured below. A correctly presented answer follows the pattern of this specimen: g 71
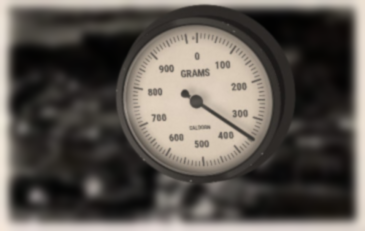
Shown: g 350
